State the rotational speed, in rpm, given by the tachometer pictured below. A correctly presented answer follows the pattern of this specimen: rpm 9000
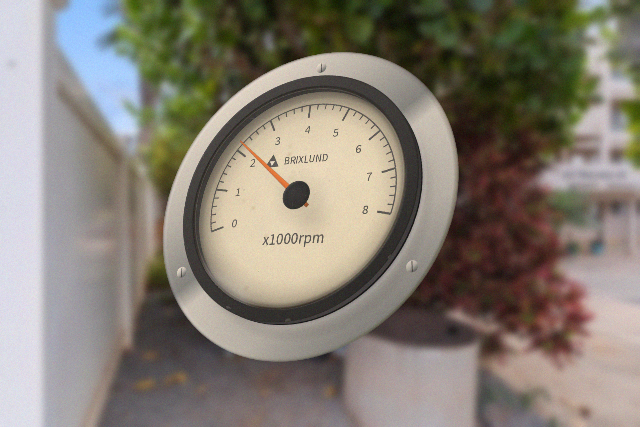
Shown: rpm 2200
